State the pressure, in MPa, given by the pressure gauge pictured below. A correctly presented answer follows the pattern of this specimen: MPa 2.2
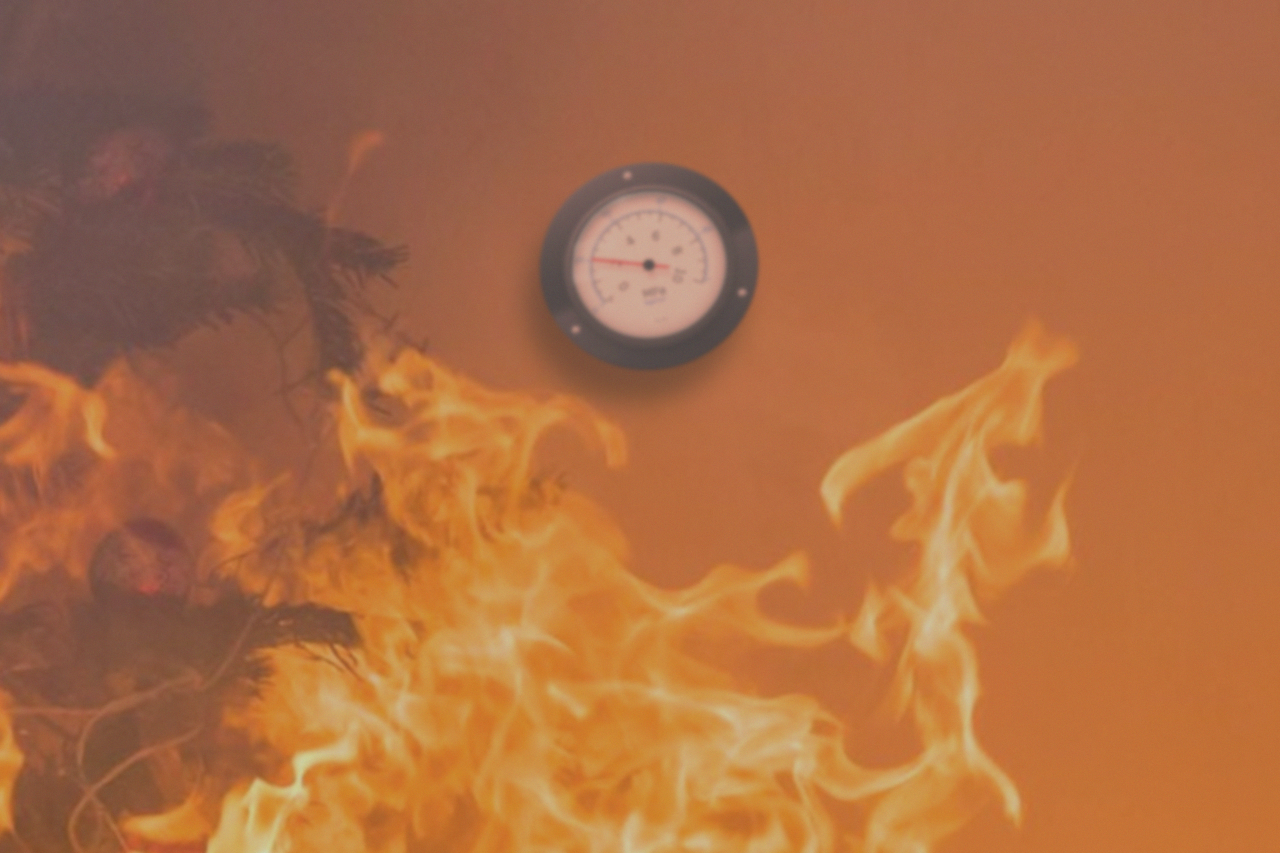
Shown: MPa 2
